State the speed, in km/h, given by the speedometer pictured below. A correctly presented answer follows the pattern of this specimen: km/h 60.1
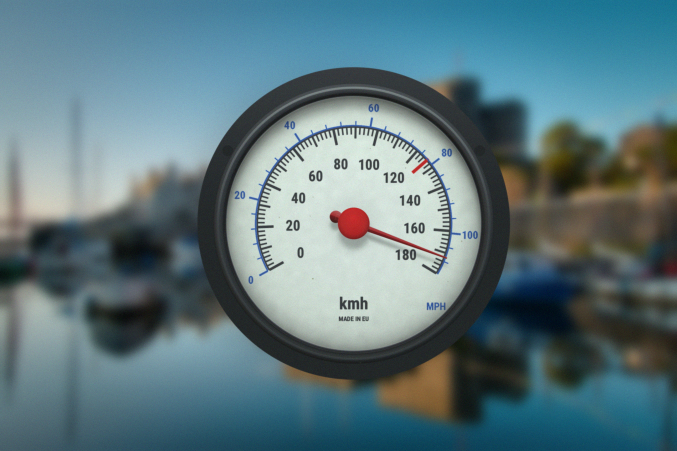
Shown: km/h 172
